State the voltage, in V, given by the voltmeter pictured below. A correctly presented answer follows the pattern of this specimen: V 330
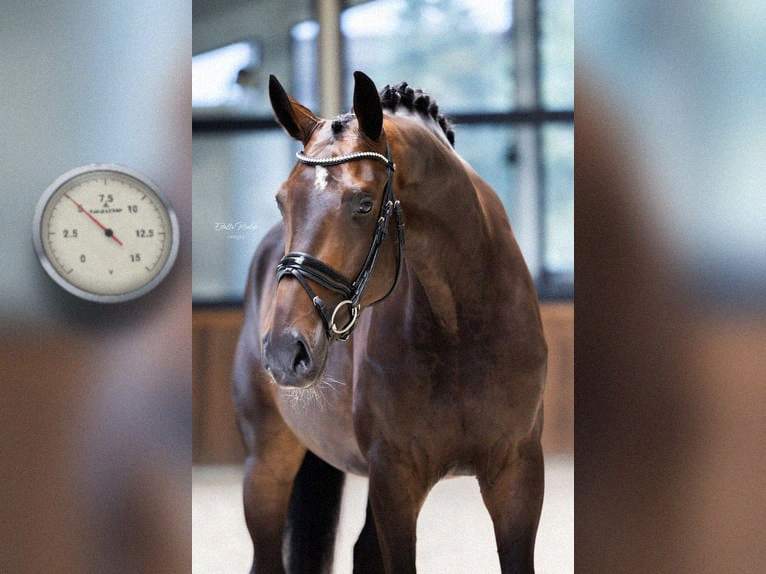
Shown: V 5
